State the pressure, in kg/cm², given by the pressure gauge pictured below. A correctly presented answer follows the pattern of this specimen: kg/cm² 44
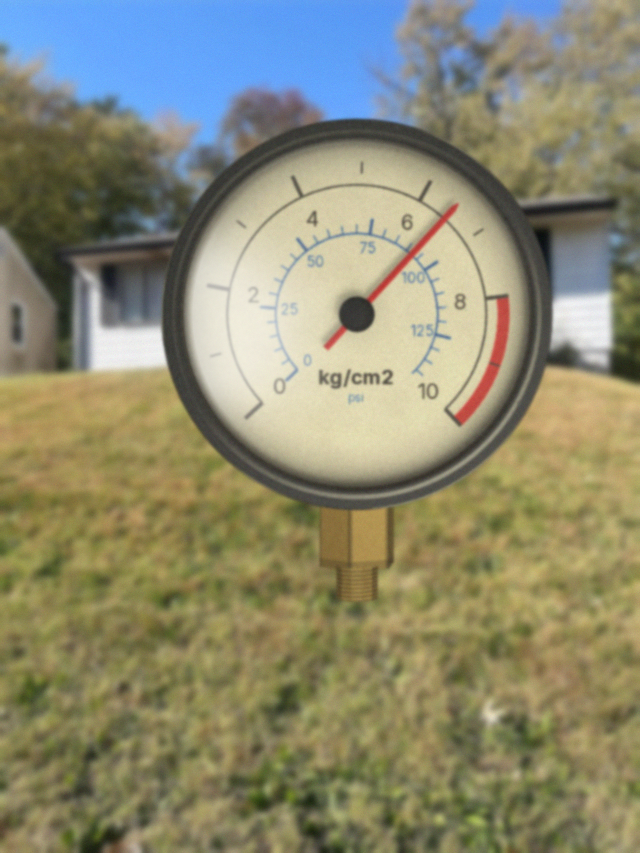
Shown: kg/cm² 6.5
